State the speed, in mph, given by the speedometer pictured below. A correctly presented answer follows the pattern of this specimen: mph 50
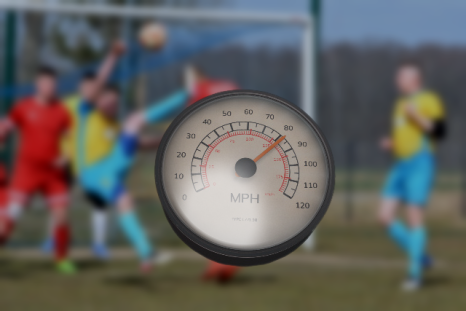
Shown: mph 82.5
